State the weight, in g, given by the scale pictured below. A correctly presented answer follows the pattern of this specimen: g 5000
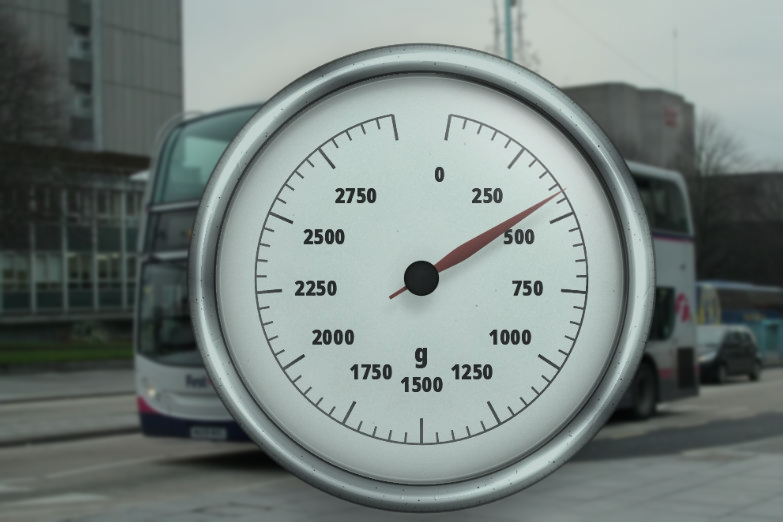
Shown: g 425
